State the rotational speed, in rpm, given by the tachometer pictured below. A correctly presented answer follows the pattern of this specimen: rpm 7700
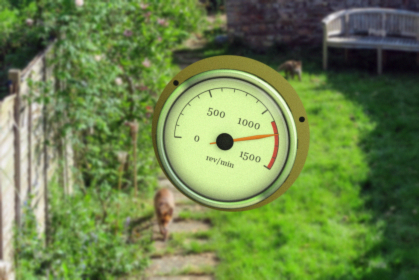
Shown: rpm 1200
